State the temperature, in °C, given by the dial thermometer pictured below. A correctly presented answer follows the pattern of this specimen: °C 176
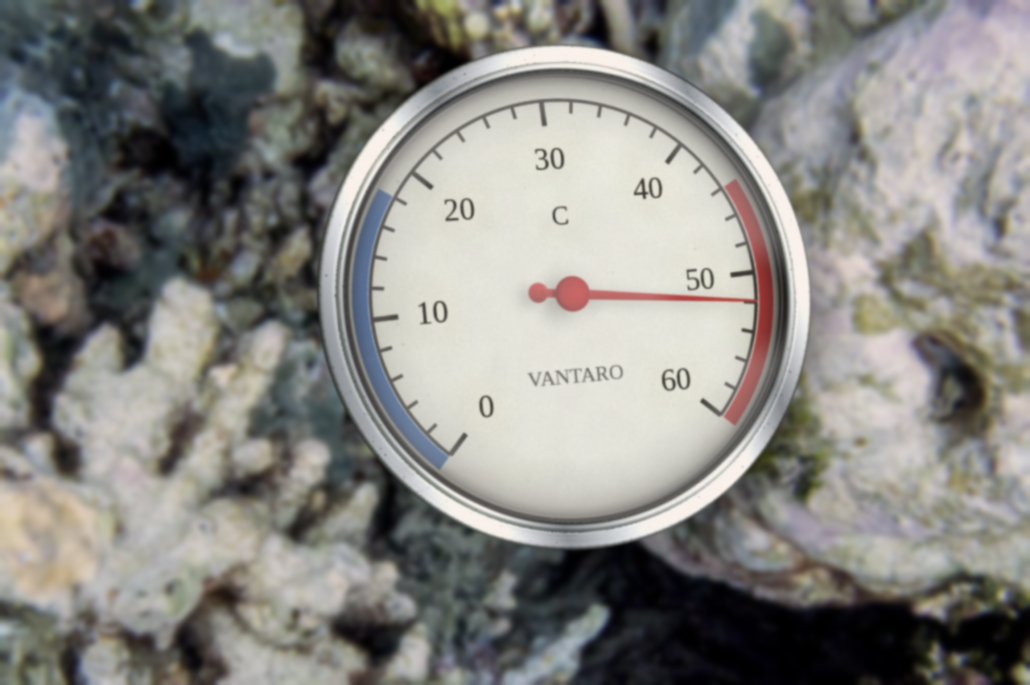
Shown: °C 52
